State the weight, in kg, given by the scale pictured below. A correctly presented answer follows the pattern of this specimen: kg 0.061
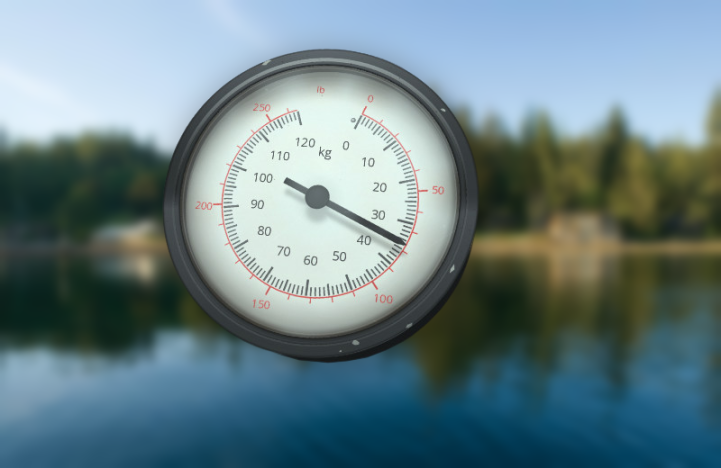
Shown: kg 35
